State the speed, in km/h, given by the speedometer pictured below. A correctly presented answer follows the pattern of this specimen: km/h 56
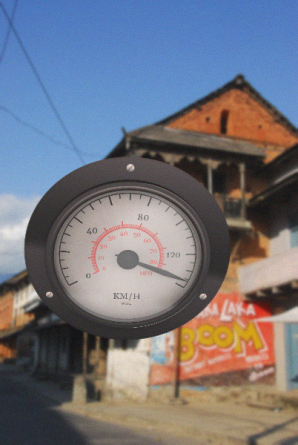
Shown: km/h 135
